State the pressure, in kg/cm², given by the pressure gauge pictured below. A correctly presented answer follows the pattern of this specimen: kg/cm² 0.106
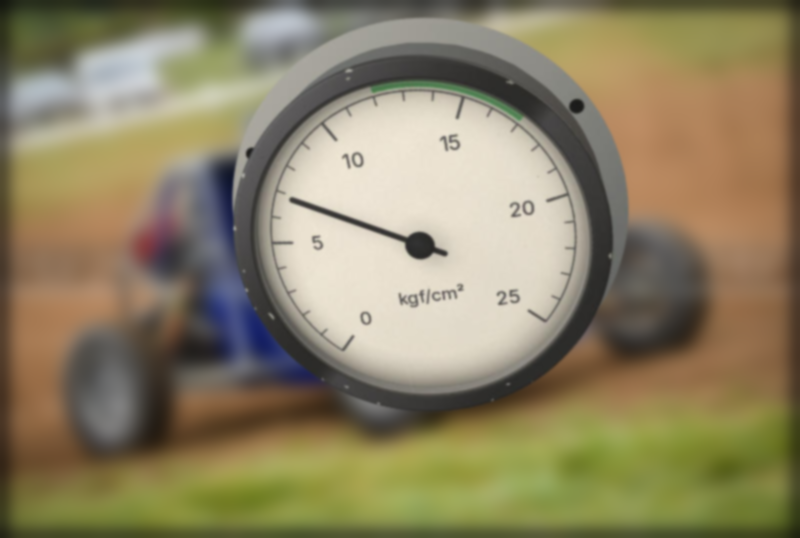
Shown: kg/cm² 7
